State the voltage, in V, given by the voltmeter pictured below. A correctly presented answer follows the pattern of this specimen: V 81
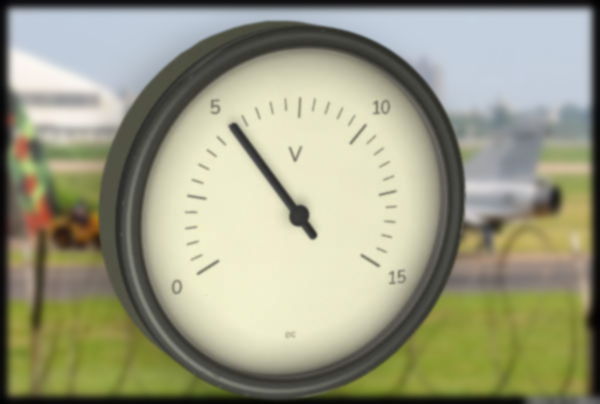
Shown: V 5
